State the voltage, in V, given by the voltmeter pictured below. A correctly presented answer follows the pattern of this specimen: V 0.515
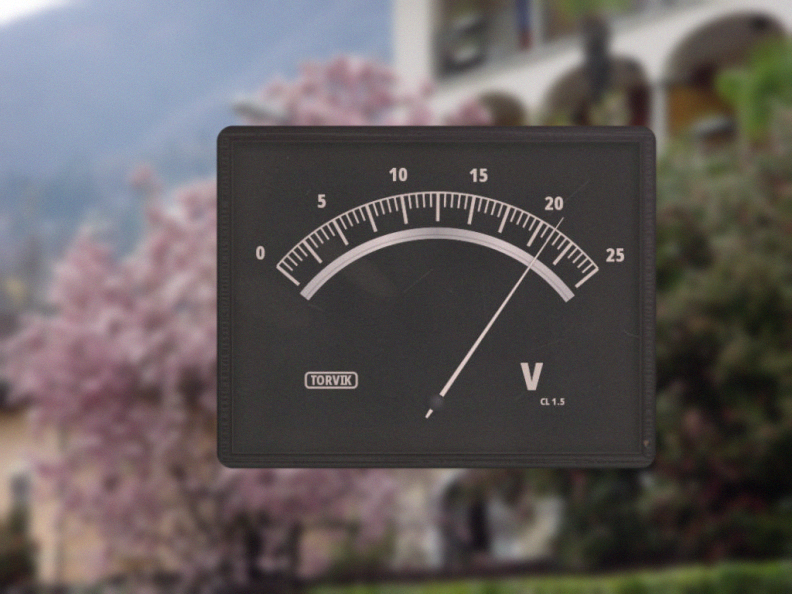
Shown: V 21
